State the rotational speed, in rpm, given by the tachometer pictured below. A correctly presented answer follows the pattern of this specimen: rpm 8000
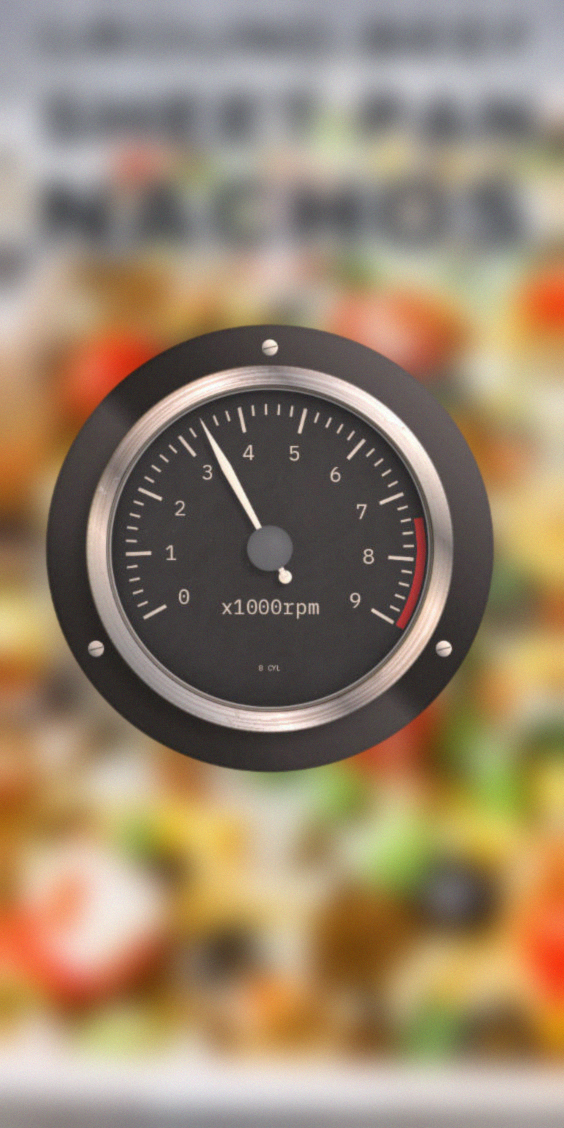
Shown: rpm 3400
